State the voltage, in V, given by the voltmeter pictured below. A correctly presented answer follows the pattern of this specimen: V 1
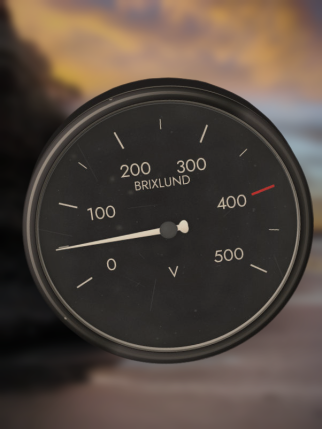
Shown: V 50
